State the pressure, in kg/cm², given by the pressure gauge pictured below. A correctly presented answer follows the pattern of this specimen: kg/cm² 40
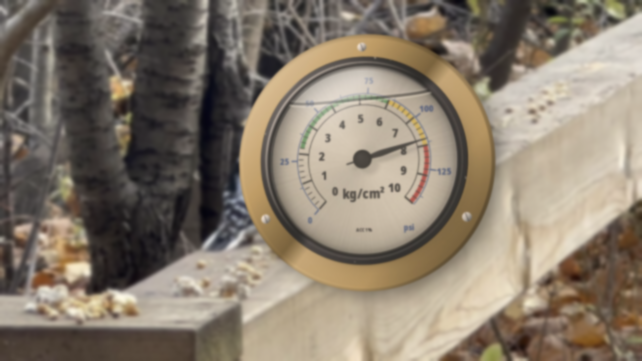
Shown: kg/cm² 7.8
